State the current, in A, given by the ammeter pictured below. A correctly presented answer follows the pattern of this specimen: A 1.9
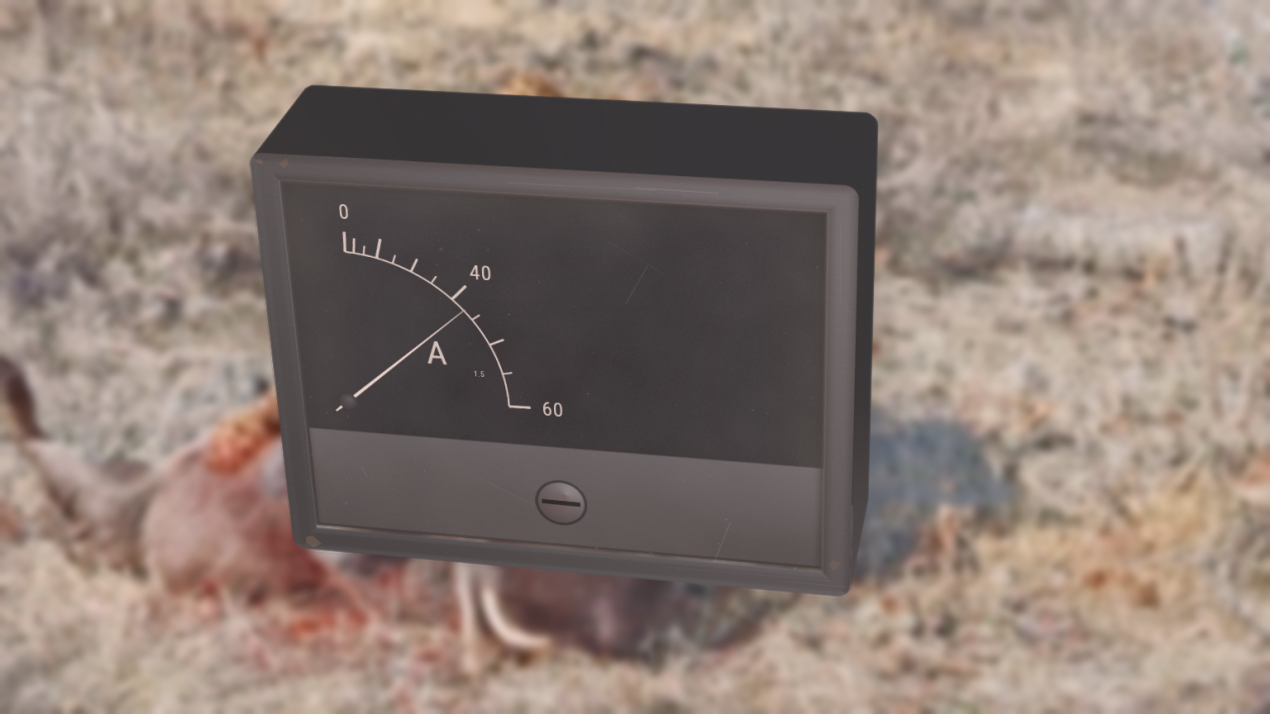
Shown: A 42.5
